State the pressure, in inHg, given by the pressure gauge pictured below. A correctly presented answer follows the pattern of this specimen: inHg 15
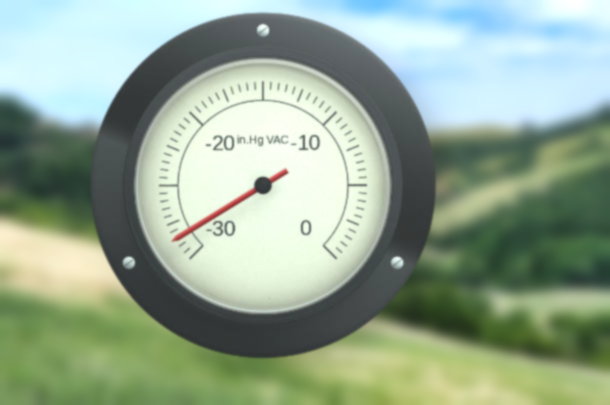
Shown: inHg -28.5
